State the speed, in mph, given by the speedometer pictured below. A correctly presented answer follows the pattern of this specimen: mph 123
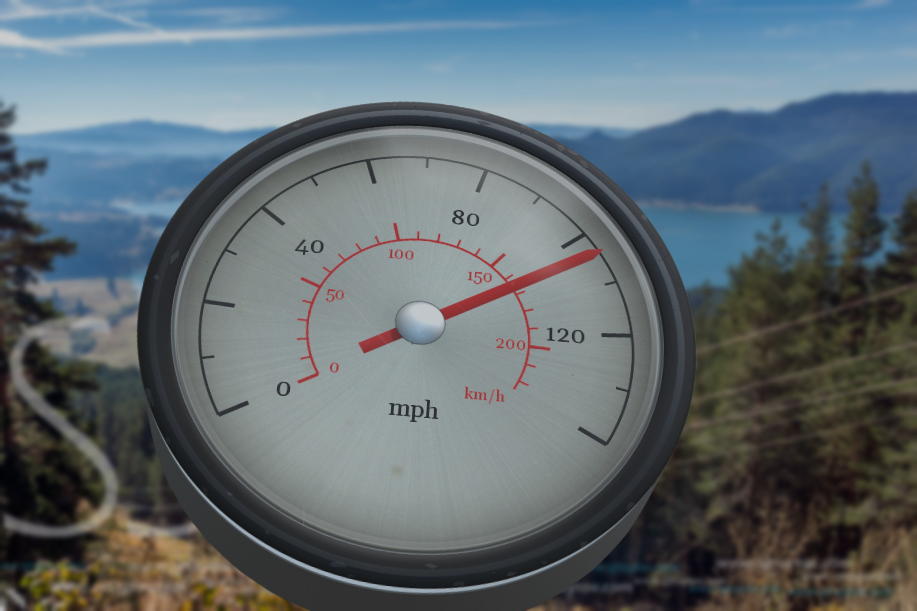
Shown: mph 105
